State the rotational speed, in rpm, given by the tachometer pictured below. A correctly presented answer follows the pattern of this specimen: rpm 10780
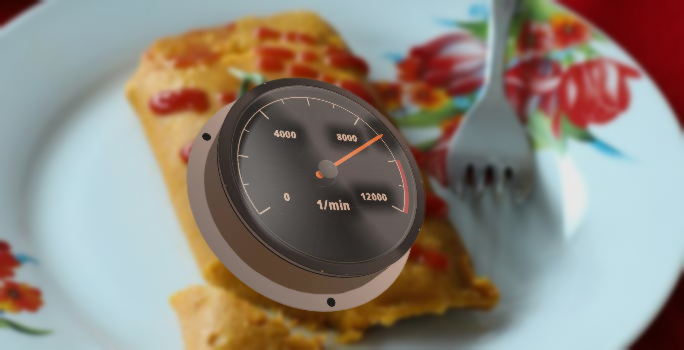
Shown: rpm 9000
